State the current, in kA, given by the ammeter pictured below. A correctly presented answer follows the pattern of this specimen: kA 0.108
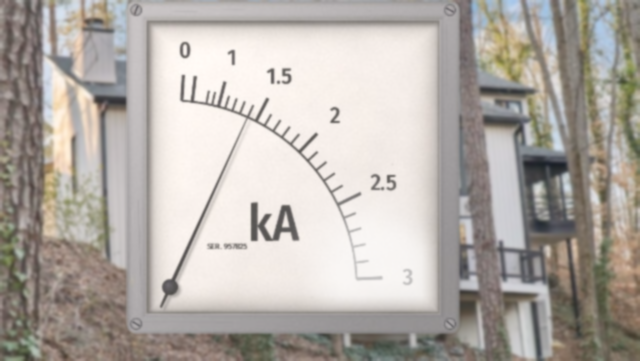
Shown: kA 1.4
